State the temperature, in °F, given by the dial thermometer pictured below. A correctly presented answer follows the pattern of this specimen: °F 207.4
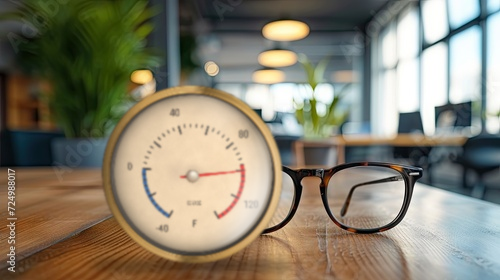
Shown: °F 100
